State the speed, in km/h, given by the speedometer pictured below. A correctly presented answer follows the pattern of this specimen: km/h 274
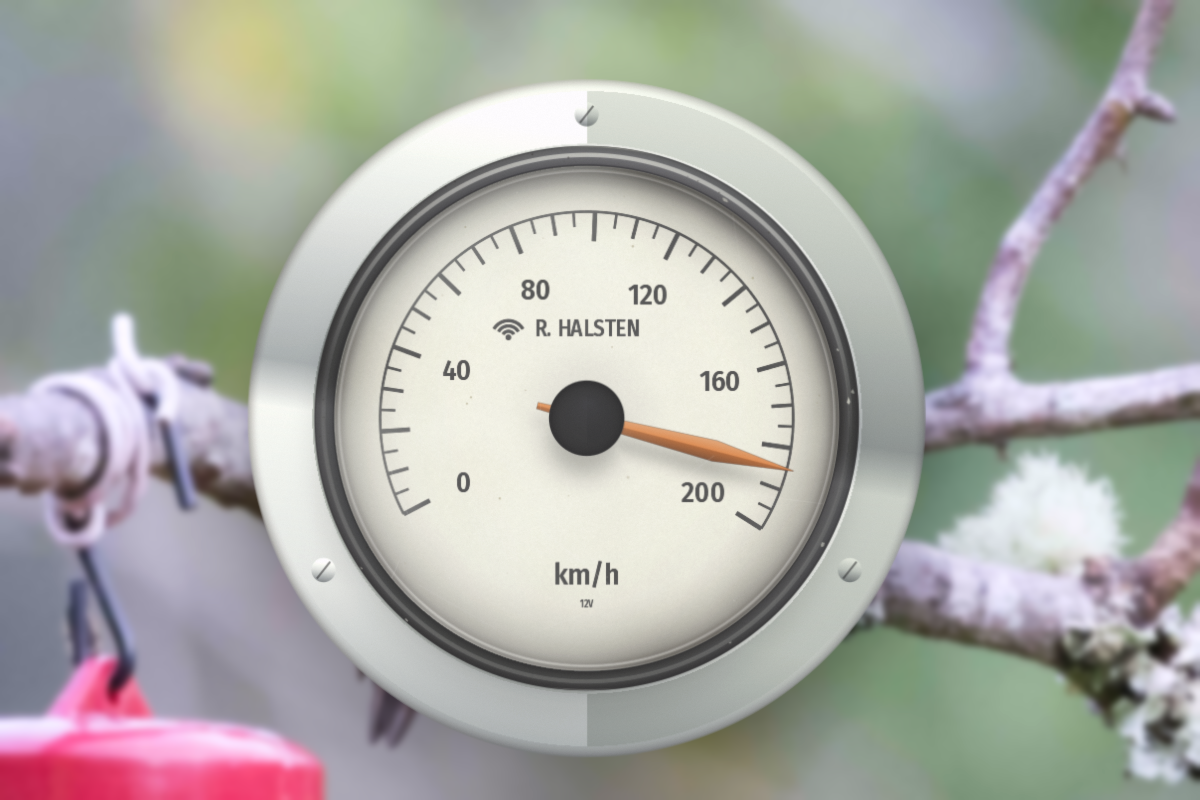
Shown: km/h 185
